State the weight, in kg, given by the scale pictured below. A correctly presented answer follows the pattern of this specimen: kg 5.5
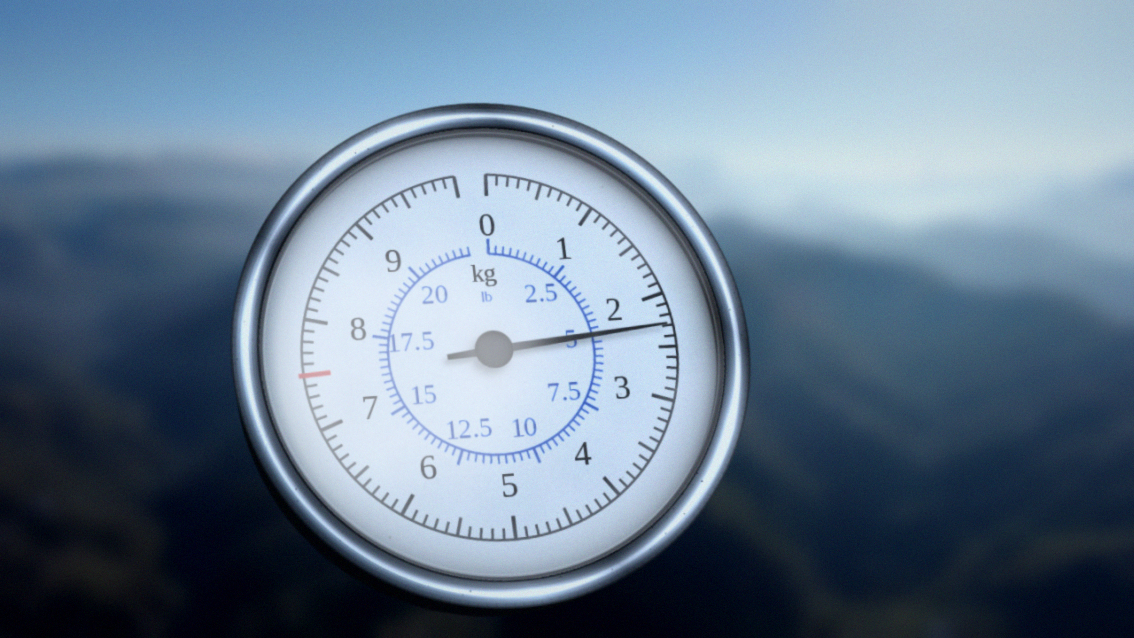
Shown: kg 2.3
